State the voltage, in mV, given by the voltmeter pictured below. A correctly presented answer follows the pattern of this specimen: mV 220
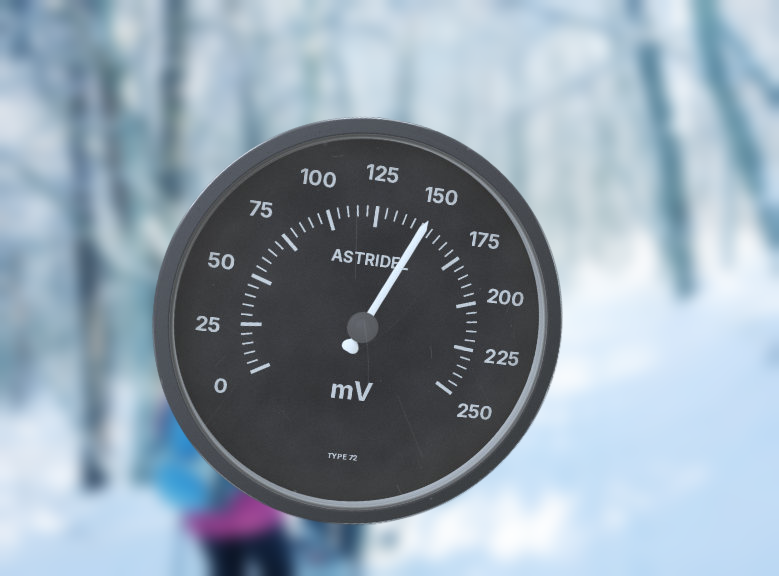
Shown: mV 150
